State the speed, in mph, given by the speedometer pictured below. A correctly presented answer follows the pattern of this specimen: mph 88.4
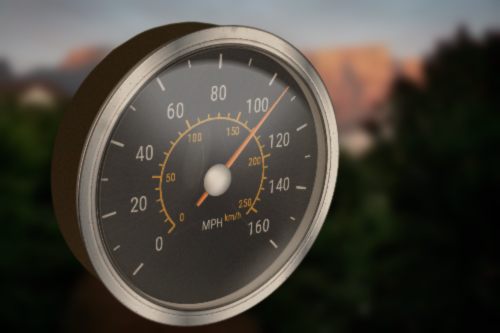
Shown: mph 105
